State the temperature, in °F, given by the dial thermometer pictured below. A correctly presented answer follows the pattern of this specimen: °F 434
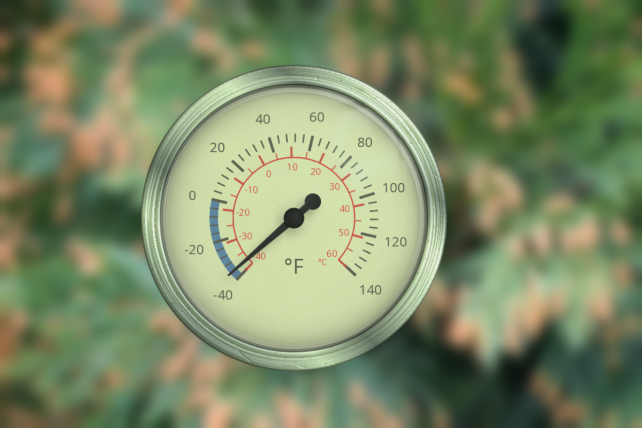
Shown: °F -36
